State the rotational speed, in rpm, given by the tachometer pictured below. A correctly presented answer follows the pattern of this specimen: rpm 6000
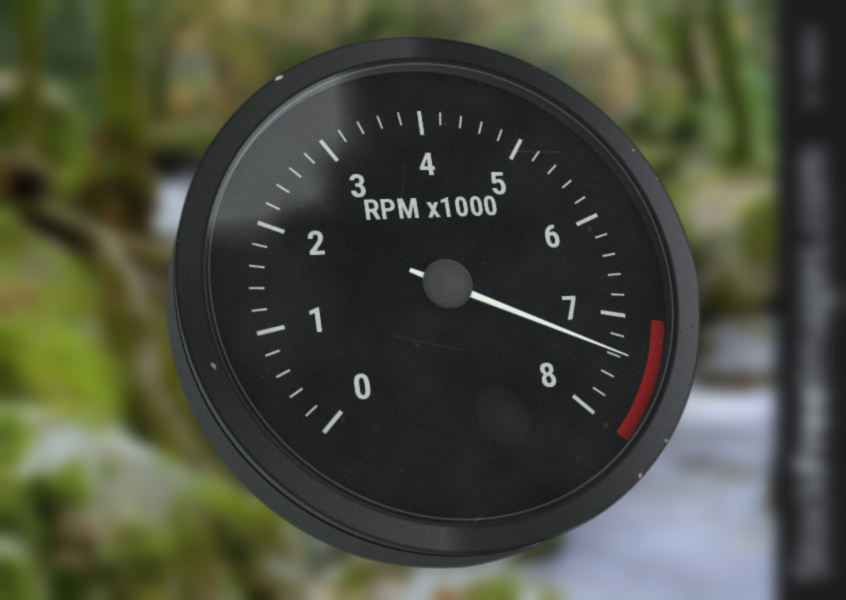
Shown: rpm 7400
